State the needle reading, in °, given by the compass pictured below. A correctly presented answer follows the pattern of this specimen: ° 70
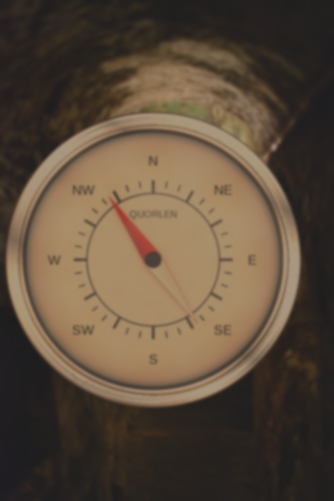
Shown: ° 325
